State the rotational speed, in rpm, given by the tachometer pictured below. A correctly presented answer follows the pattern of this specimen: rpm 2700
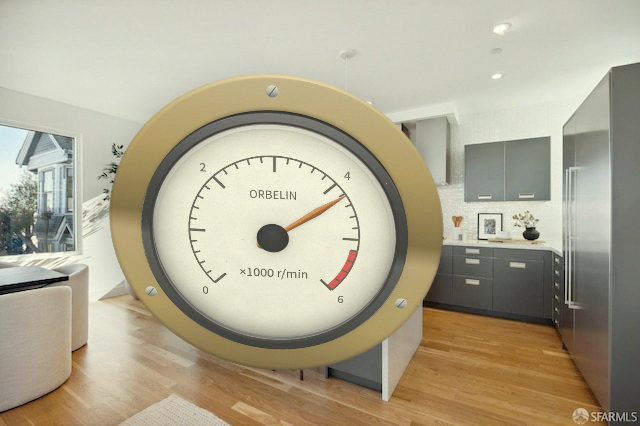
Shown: rpm 4200
